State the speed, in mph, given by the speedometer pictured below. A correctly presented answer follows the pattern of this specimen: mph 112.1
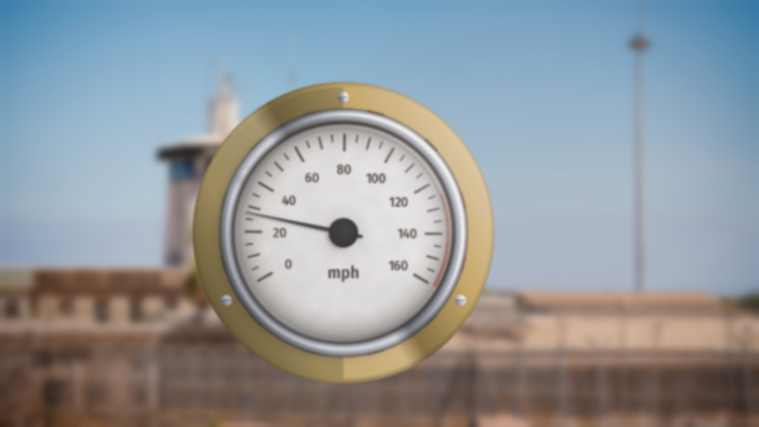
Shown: mph 27.5
